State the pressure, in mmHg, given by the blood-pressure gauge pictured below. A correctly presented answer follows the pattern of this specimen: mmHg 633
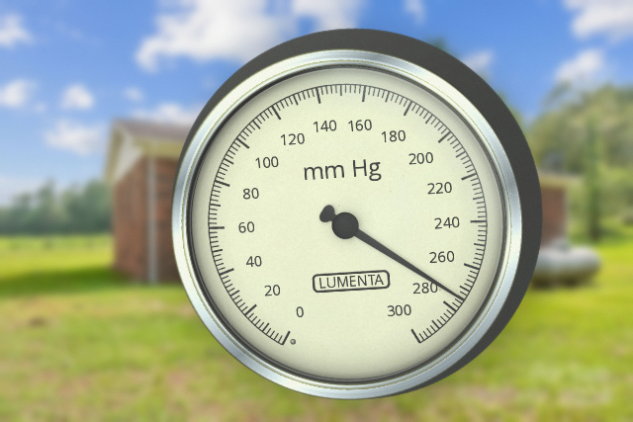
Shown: mmHg 274
